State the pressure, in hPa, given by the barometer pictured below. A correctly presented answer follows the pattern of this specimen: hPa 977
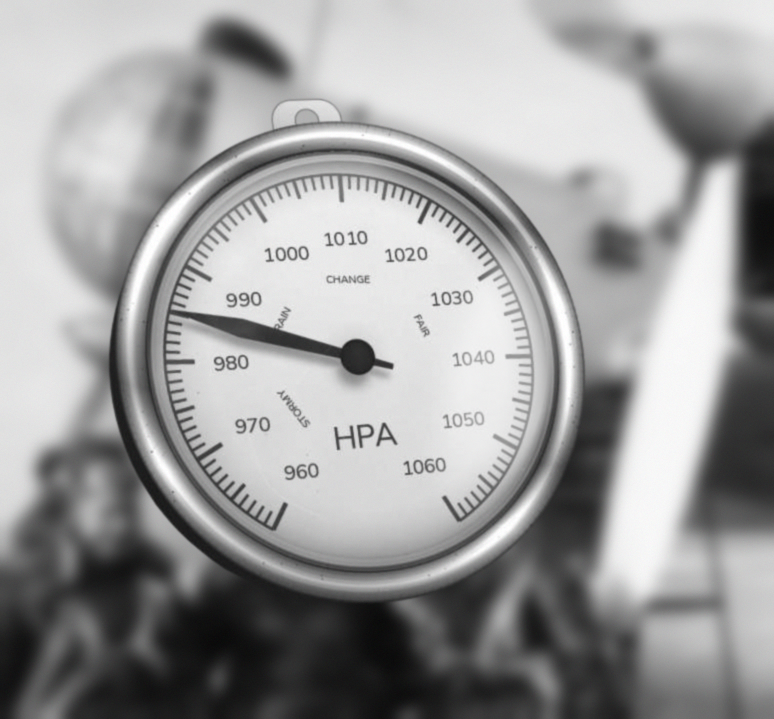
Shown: hPa 985
